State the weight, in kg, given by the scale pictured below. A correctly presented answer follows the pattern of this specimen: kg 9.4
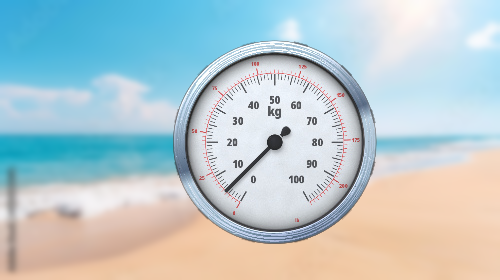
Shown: kg 5
